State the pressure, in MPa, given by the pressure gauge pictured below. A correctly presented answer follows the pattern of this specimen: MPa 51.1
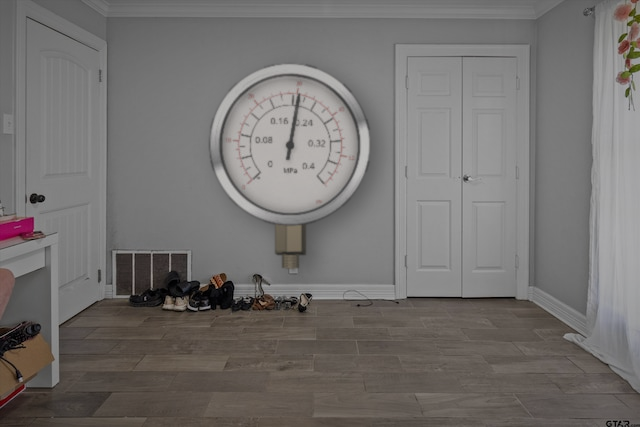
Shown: MPa 0.21
